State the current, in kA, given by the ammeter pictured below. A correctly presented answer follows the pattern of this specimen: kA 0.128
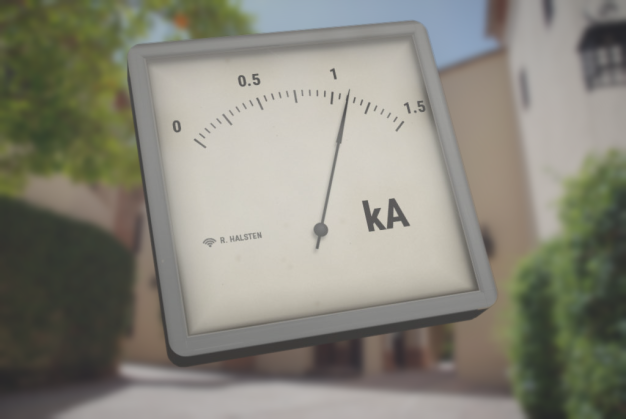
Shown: kA 1.1
